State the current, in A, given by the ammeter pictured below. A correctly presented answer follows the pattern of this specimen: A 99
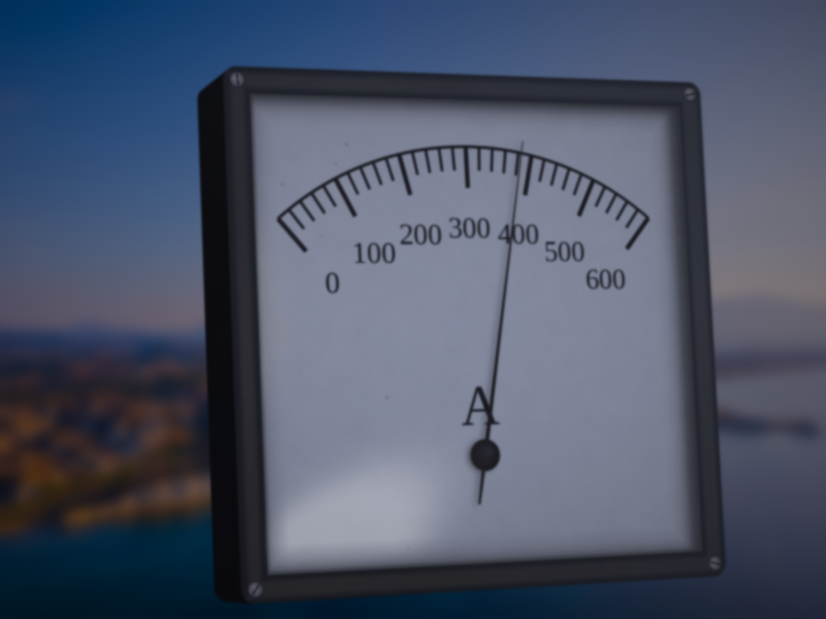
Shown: A 380
